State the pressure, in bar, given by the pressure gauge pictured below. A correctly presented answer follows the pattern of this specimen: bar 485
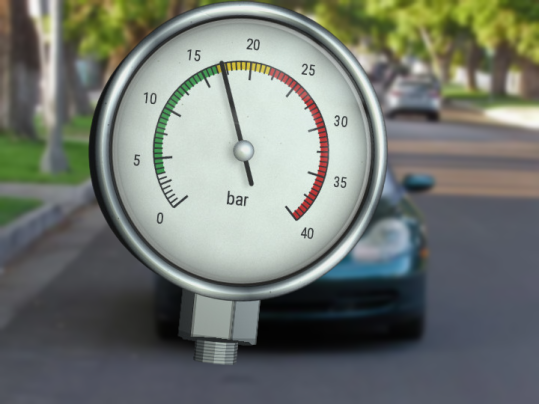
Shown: bar 17
